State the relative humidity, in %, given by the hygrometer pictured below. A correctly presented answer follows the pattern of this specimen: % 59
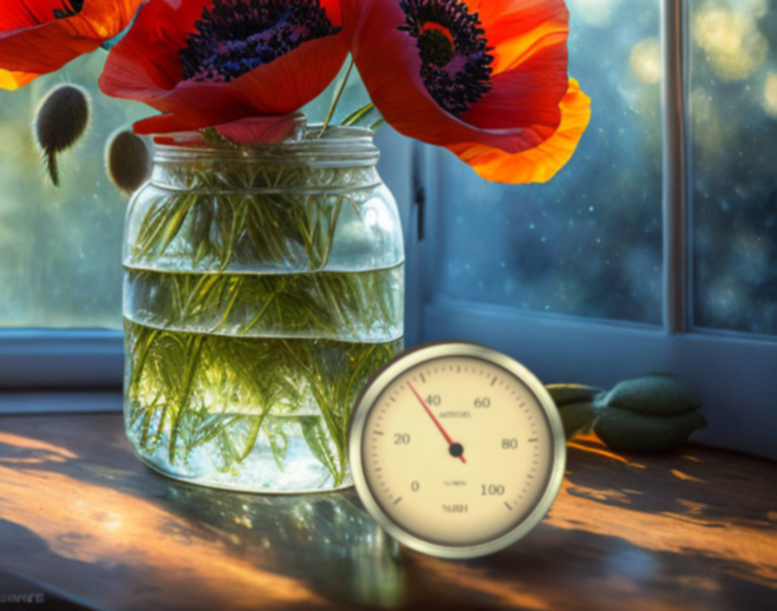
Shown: % 36
